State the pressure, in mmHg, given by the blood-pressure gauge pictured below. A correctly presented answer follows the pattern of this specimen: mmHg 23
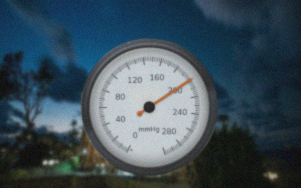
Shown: mmHg 200
